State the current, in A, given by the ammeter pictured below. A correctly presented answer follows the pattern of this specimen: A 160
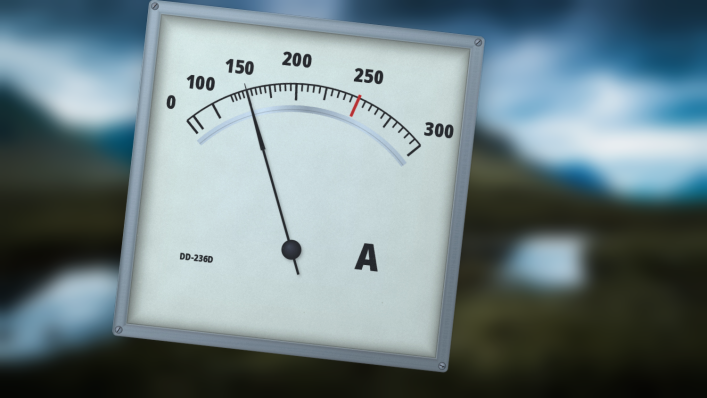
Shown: A 150
